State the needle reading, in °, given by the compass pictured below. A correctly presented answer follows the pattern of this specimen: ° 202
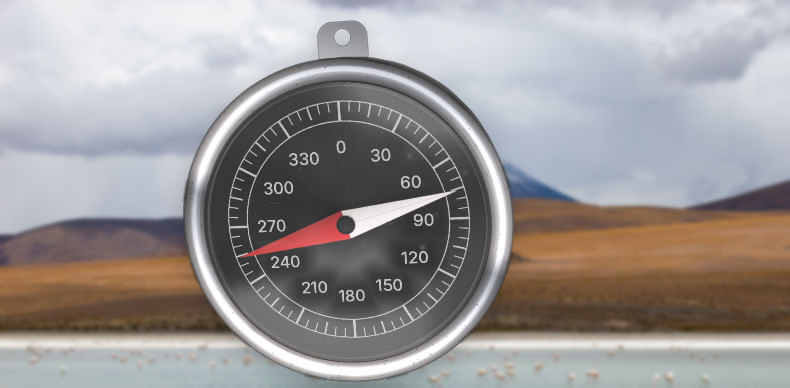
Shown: ° 255
